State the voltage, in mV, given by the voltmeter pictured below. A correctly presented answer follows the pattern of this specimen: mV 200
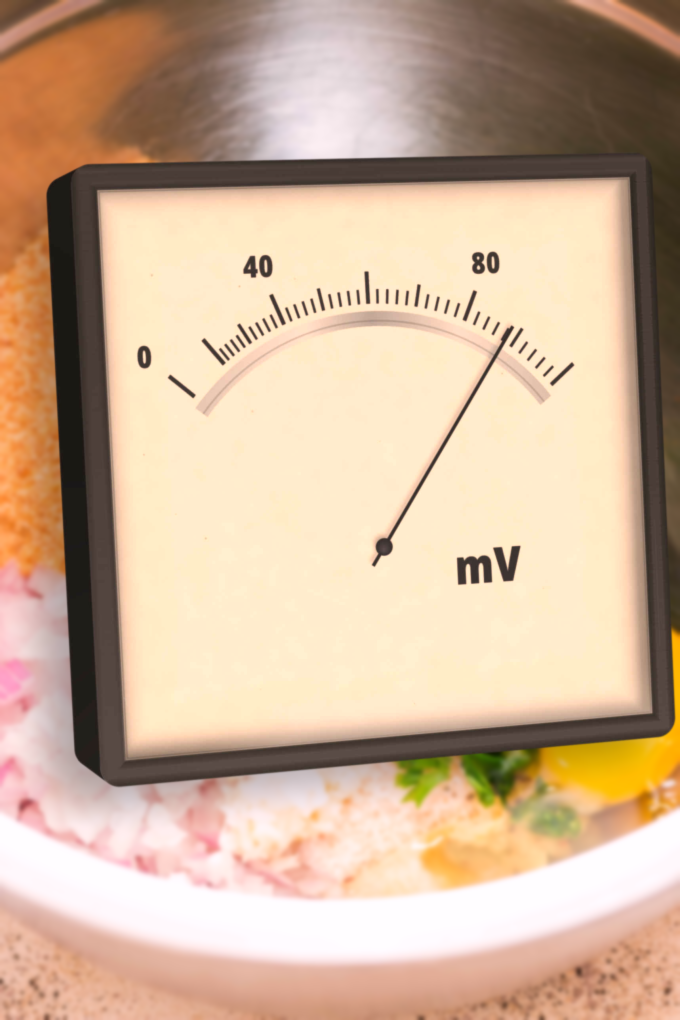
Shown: mV 88
